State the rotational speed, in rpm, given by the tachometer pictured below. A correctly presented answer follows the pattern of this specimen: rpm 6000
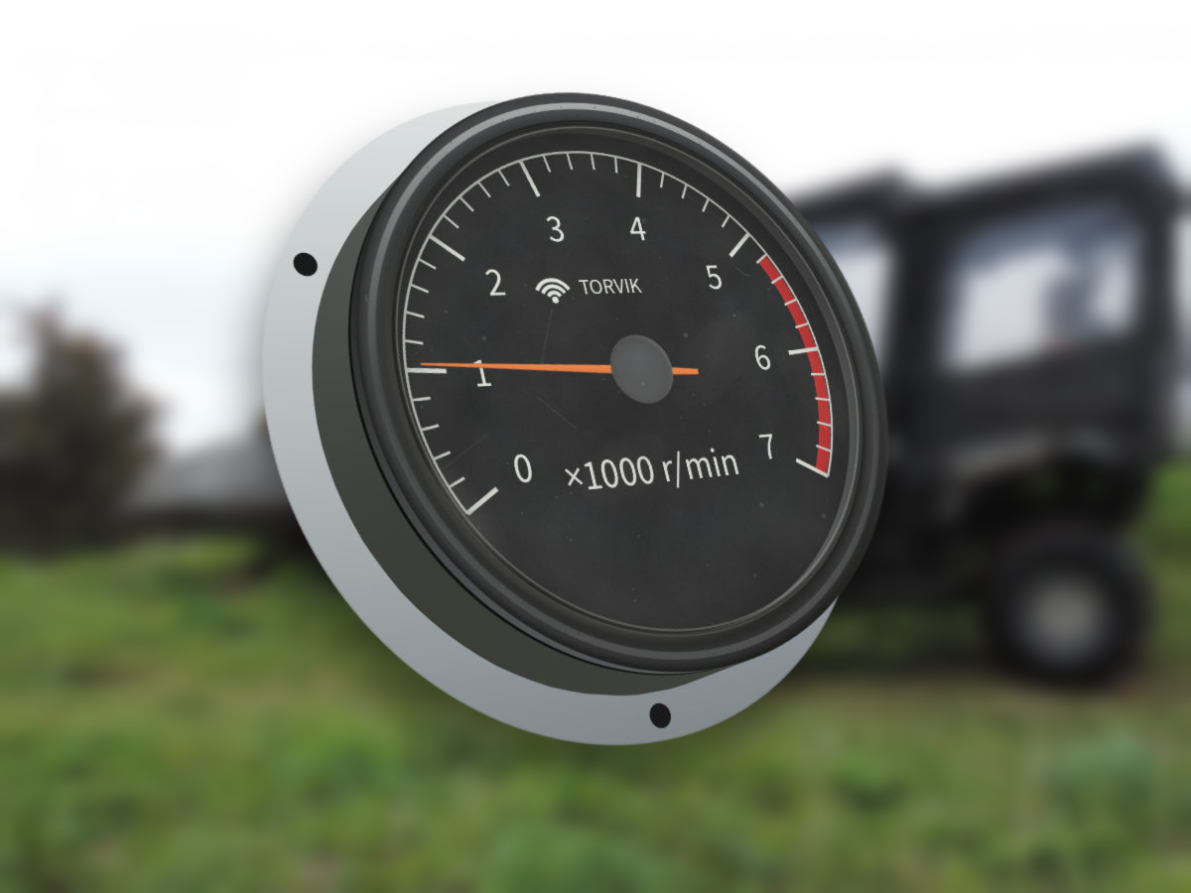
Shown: rpm 1000
